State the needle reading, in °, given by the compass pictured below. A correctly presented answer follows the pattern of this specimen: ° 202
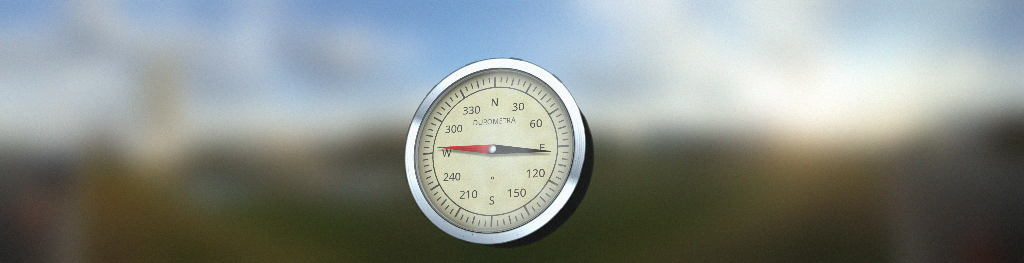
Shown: ° 275
